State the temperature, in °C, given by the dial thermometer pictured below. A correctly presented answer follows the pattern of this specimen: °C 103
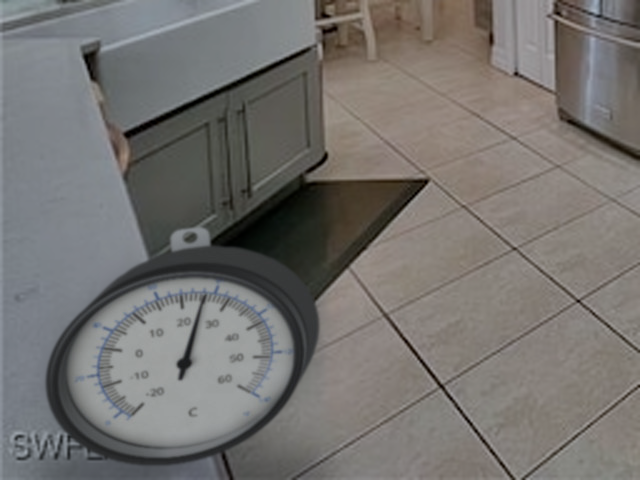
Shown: °C 25
